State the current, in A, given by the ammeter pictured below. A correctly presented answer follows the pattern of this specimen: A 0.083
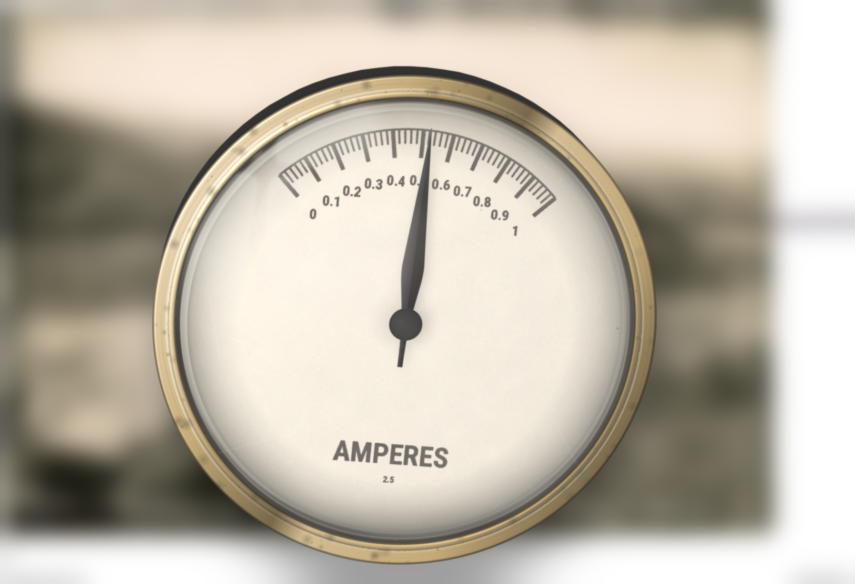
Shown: A 0.52
